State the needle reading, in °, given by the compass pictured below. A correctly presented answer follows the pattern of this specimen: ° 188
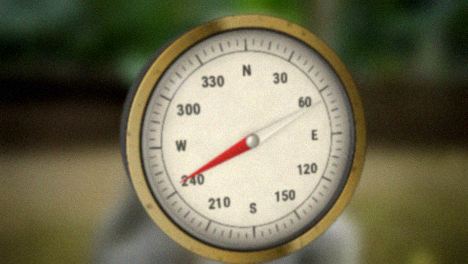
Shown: ° 245
